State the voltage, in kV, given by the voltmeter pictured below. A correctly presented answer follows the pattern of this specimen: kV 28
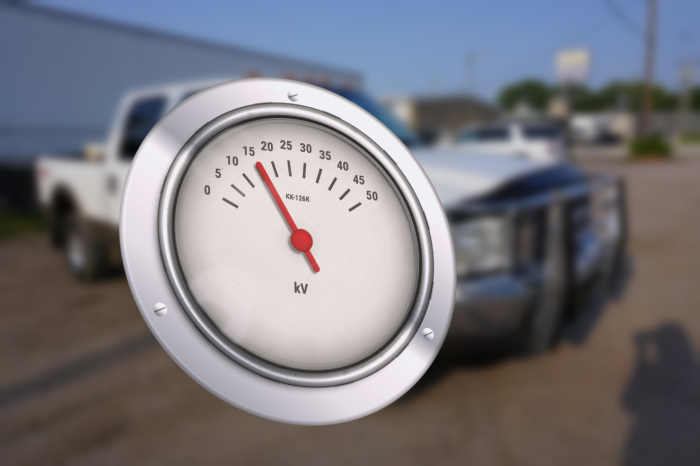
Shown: kV 15
